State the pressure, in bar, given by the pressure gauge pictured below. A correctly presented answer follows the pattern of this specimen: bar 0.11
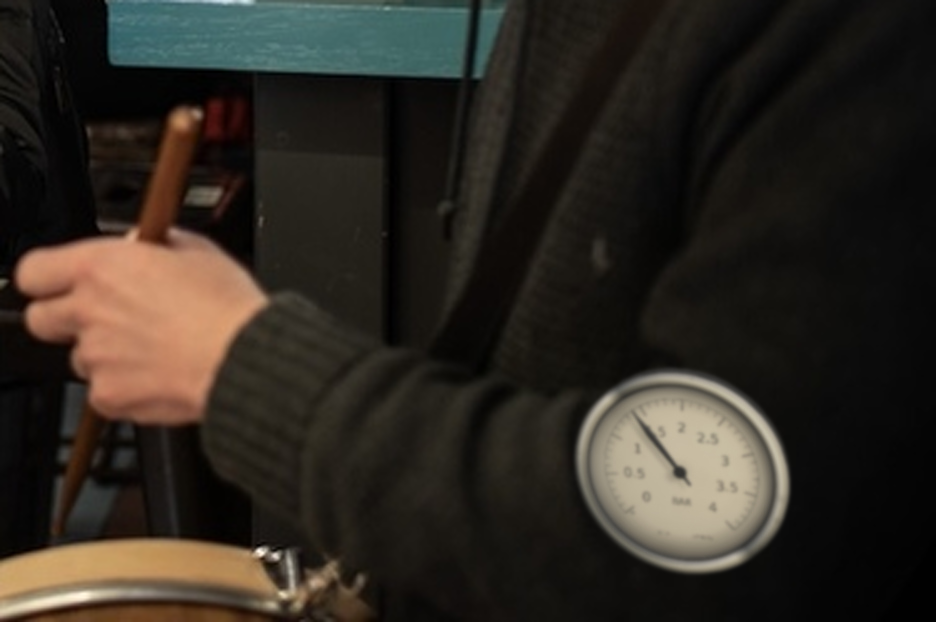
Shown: bar 1.4
